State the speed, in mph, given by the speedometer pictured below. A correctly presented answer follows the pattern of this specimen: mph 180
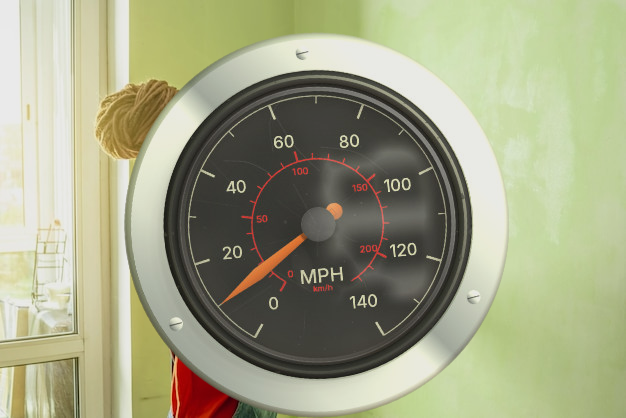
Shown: mph 10
